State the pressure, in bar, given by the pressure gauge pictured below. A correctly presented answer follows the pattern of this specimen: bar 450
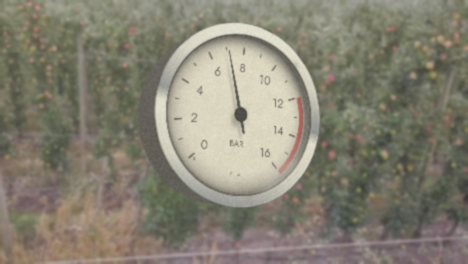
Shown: bar 7
